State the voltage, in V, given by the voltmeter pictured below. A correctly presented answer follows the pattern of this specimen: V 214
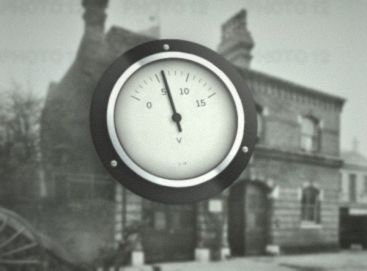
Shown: V 6
